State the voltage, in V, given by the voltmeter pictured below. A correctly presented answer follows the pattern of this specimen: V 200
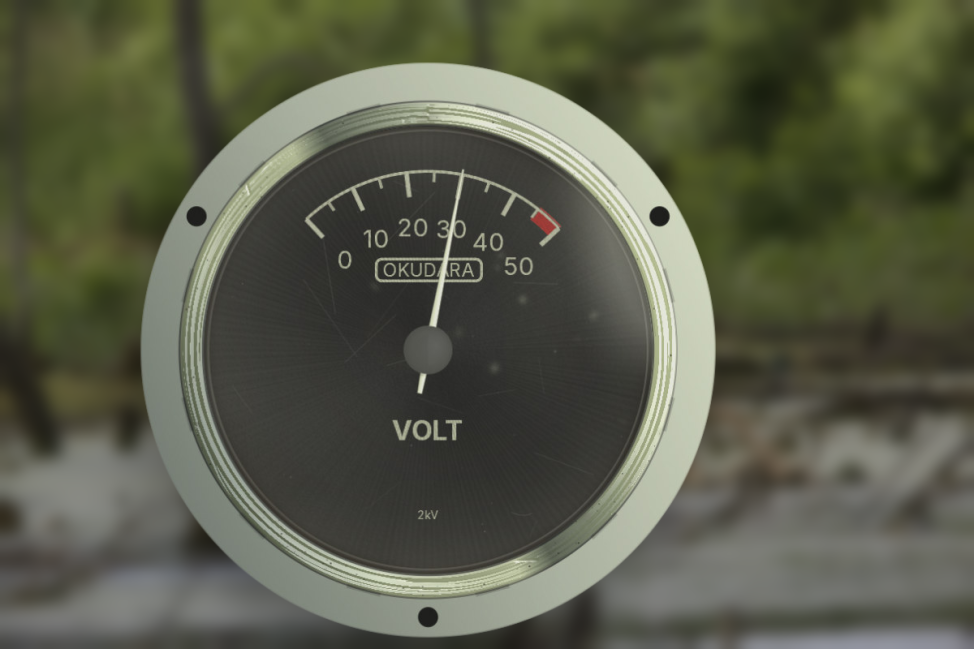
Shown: V 30
